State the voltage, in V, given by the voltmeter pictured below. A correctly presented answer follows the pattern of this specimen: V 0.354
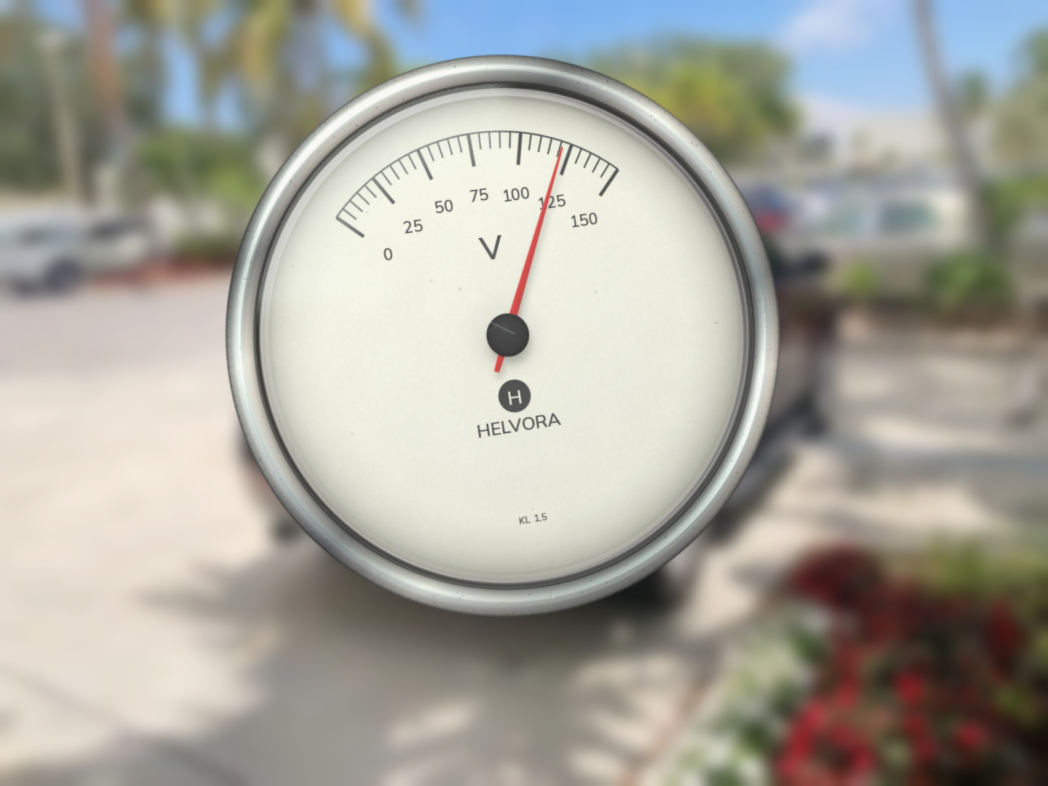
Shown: V 120
